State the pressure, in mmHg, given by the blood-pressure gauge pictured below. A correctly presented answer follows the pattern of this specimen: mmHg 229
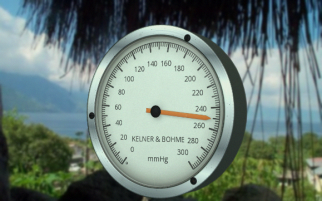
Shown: mmHg 250
